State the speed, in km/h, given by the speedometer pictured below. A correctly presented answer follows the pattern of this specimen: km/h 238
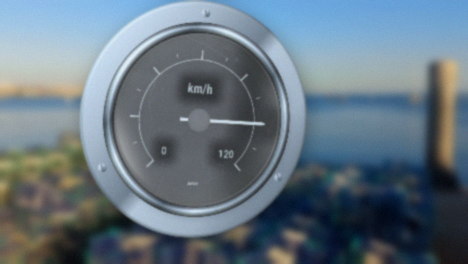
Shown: km/h 100
